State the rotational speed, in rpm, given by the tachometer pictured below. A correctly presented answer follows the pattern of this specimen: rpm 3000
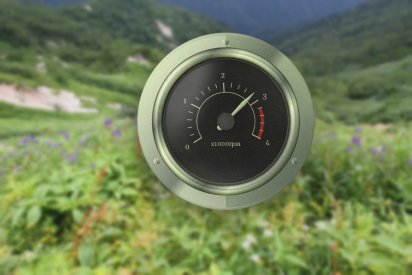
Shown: rpm 2800
